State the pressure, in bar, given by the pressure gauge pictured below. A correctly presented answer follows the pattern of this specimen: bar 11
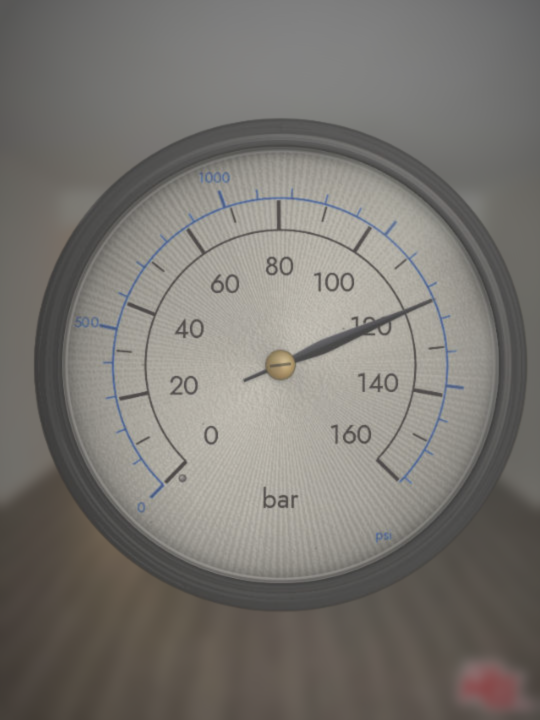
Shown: bar 120
